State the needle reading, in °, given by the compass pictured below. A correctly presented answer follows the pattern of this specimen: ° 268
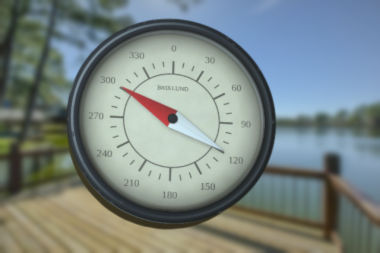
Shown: ° 300
